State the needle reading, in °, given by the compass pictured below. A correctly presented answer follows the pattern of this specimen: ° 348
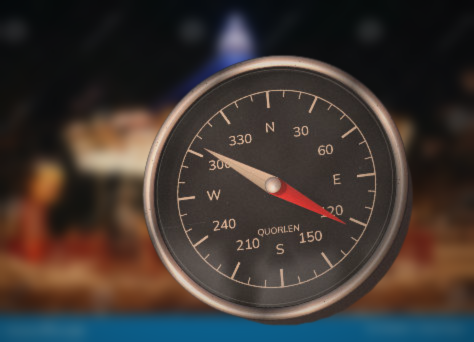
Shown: ° 125
